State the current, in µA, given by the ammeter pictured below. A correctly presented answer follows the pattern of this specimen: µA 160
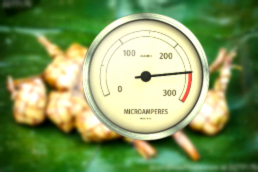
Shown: µA 250
